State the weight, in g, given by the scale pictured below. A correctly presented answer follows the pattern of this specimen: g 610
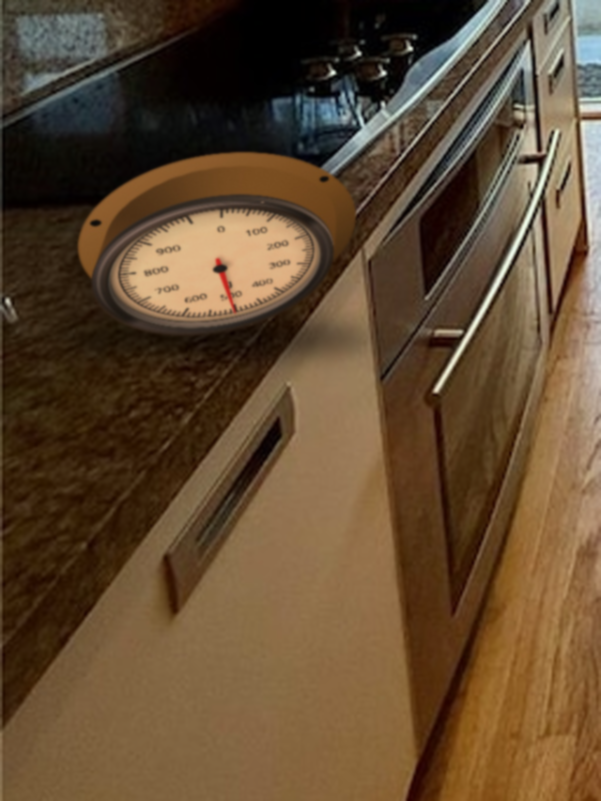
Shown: g 500
